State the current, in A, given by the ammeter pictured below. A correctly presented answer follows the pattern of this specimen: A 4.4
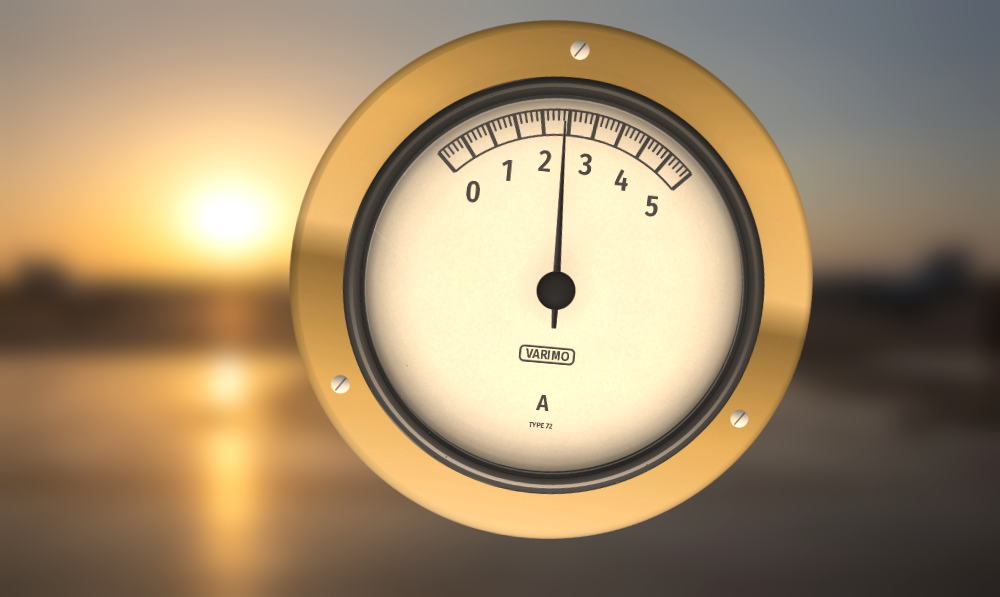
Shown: A 2.4
